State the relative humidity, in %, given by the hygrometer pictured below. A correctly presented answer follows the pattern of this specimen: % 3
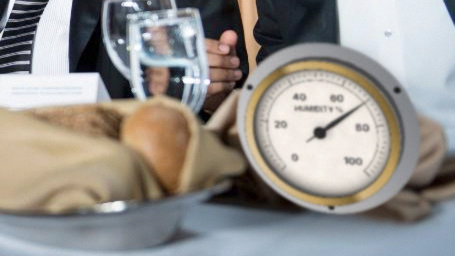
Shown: % 70
